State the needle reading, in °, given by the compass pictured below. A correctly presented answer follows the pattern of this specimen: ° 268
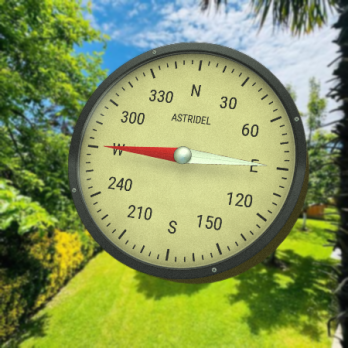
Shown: ° 270
